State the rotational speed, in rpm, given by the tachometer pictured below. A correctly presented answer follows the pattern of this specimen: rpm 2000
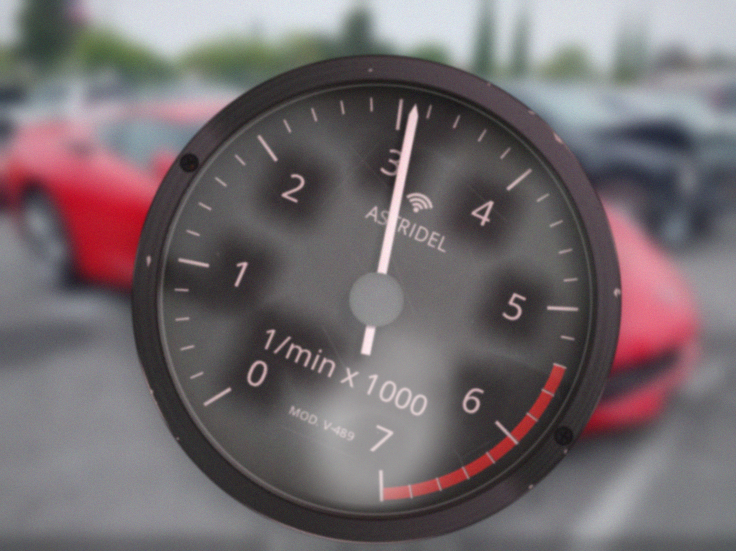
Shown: rpm 3100
